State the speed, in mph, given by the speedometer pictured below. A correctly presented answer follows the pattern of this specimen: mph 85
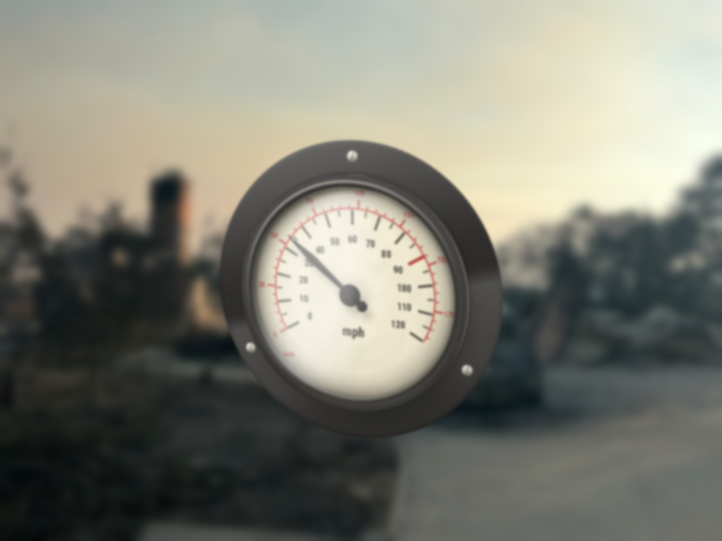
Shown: mph 35
